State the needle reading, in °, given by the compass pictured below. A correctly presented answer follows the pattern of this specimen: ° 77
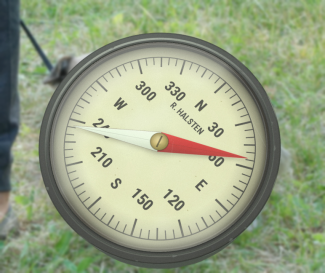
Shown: ° 55
